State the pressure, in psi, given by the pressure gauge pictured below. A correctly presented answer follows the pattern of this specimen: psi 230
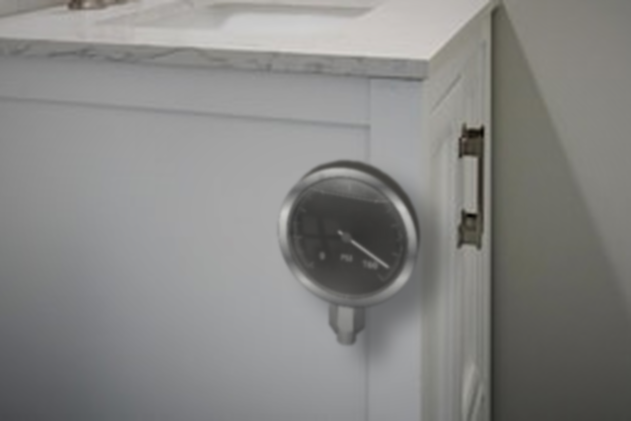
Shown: psi 150
